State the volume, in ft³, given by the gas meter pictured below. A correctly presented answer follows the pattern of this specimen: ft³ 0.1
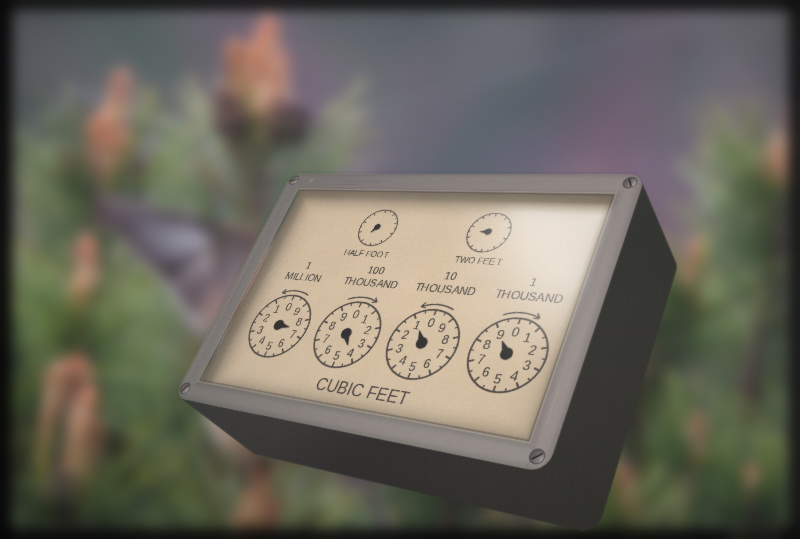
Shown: ft³ 740900
